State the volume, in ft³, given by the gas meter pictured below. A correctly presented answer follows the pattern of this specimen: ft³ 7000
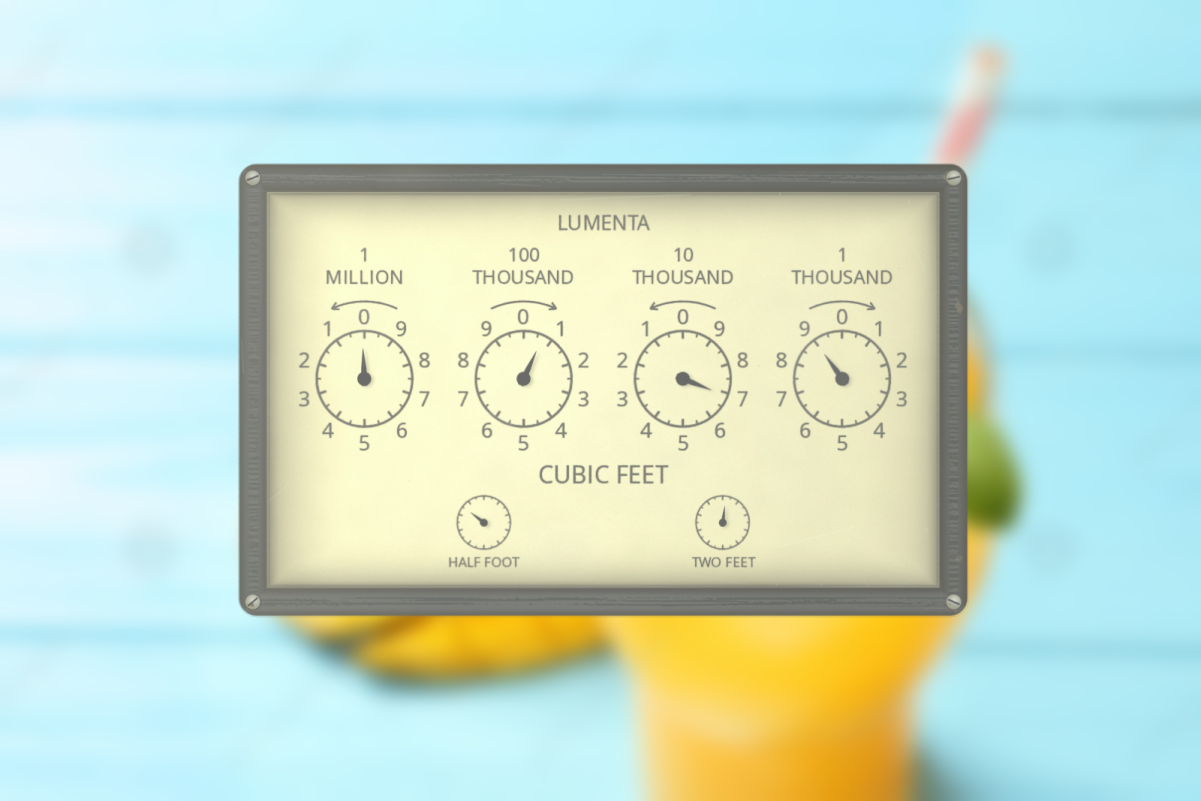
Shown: ft³ 6900
